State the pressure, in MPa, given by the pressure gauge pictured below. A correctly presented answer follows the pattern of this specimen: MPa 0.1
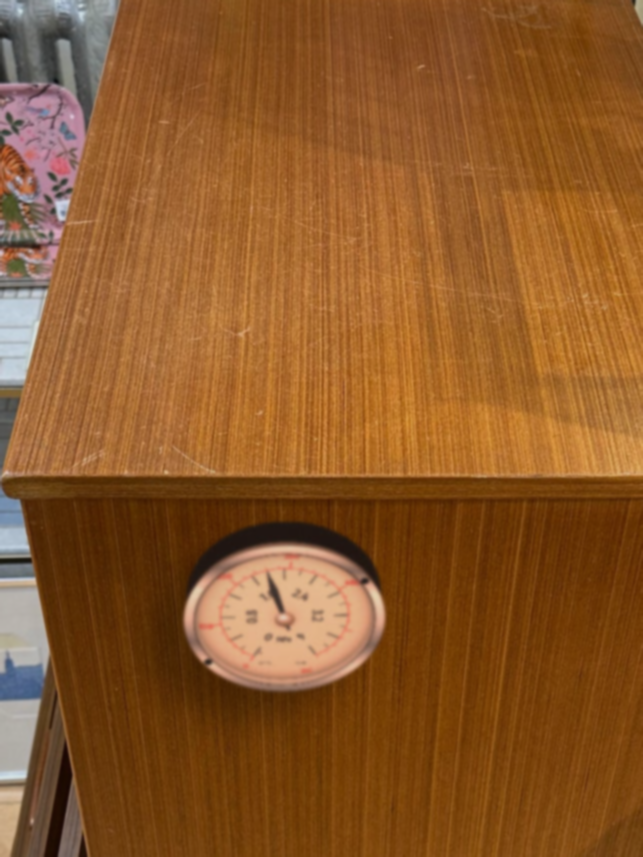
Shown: MPa 1.8
